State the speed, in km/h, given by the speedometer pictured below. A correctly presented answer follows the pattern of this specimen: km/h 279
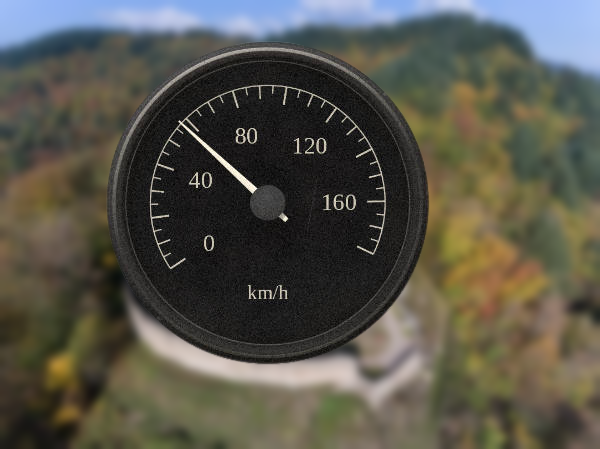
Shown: km/h 57.5
